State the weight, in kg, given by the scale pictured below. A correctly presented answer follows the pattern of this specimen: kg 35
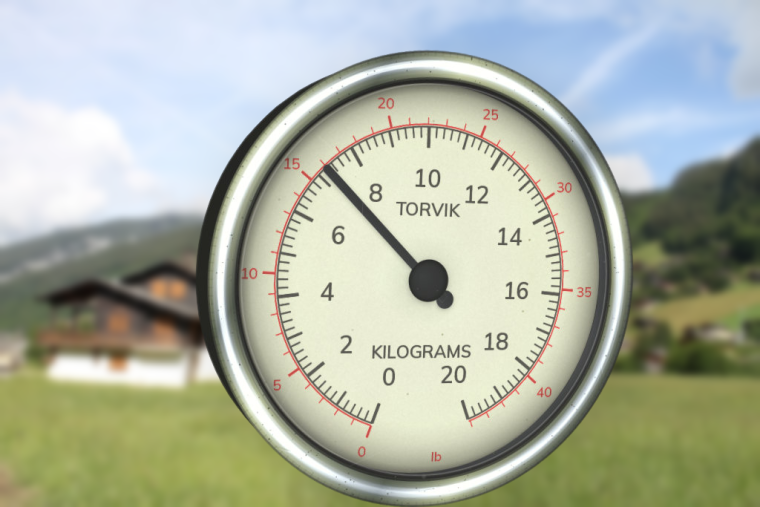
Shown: kg 7.2
